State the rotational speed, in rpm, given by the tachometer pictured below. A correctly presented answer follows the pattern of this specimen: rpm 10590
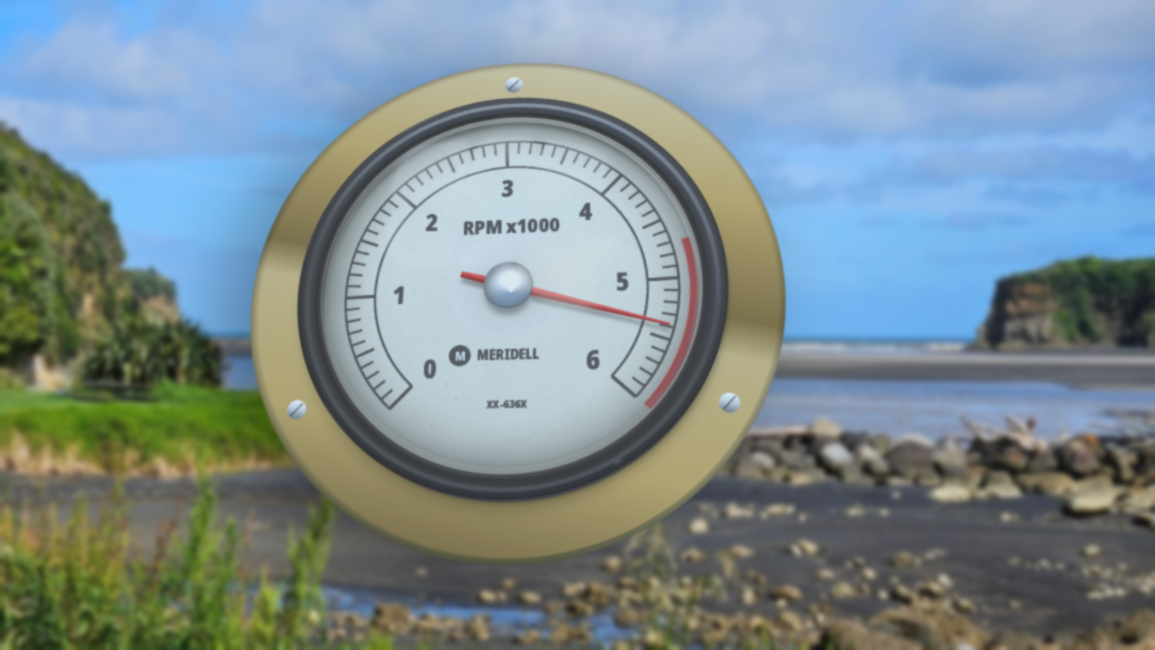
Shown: rpm 5400
